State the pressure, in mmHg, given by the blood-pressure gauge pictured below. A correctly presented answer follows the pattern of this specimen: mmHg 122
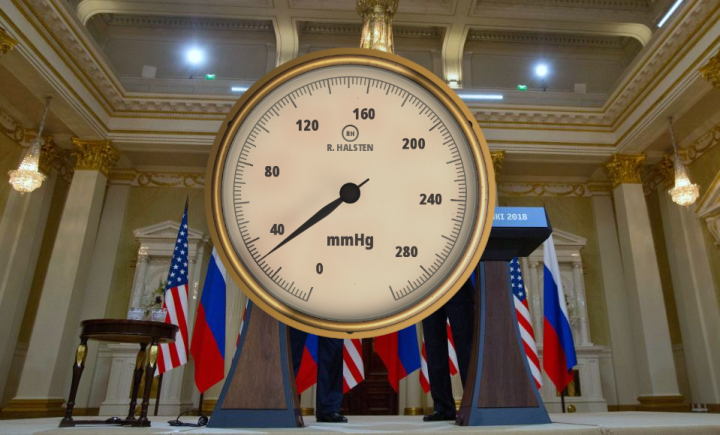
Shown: mmHg 30
